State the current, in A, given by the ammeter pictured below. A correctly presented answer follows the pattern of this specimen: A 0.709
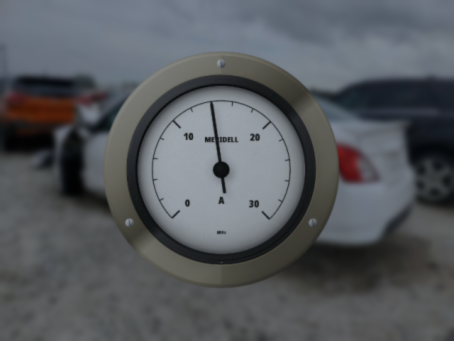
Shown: A 14
